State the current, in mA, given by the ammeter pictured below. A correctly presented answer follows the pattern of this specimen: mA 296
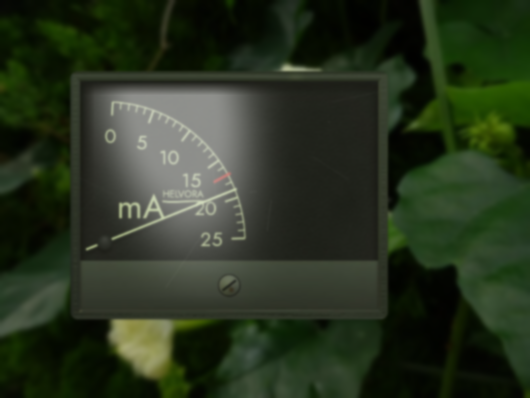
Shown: mA 19
